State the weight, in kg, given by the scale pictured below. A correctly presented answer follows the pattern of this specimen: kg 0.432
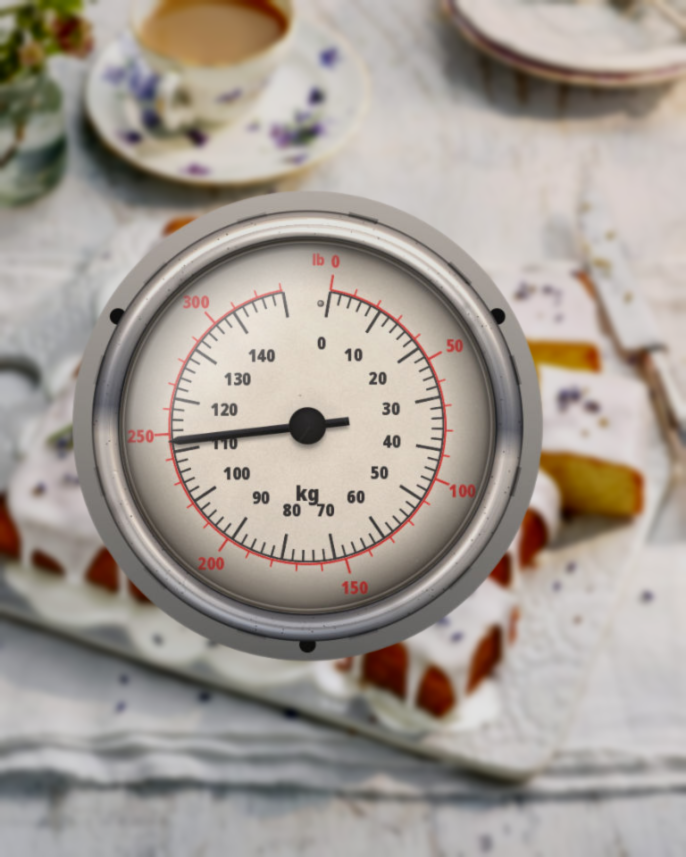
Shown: kg 112
